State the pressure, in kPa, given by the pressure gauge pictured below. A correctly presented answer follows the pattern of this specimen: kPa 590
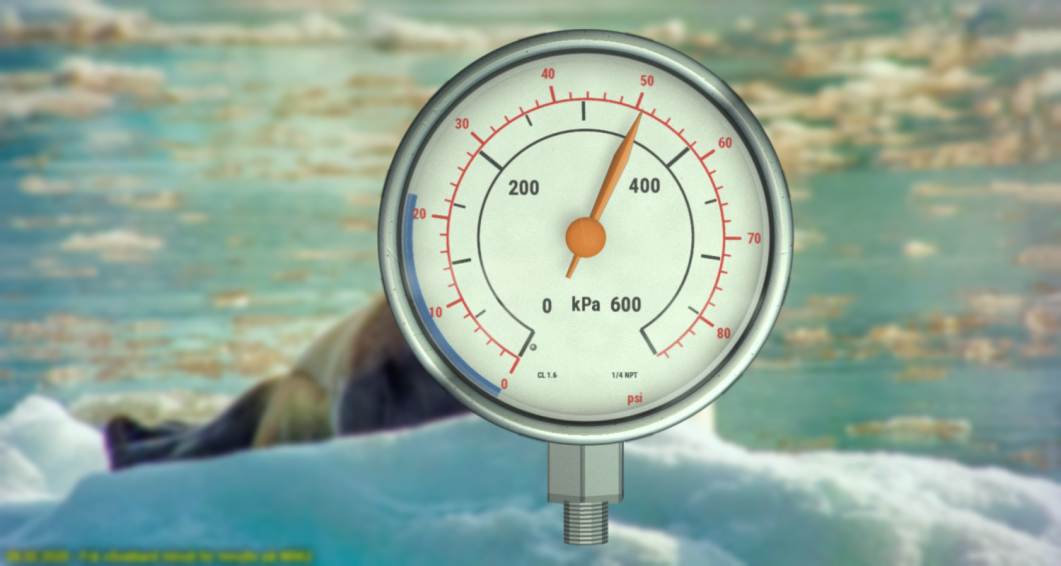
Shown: kPa 350
